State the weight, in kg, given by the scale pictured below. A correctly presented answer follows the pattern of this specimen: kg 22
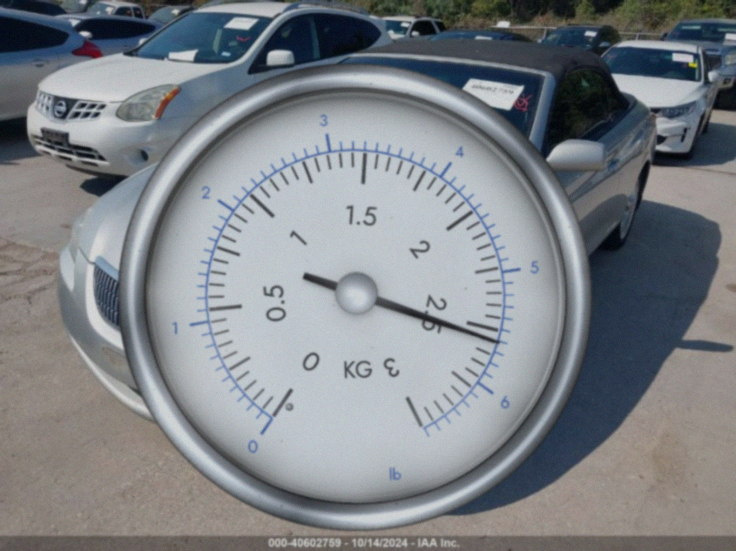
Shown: kg 2.55
